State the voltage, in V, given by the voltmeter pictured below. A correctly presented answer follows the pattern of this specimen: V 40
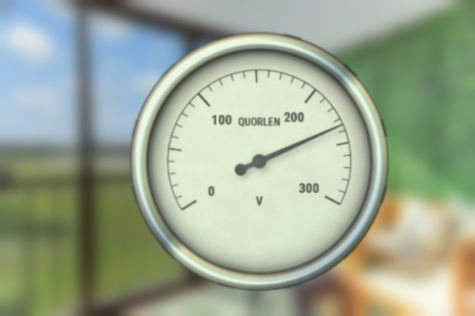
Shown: V 235
